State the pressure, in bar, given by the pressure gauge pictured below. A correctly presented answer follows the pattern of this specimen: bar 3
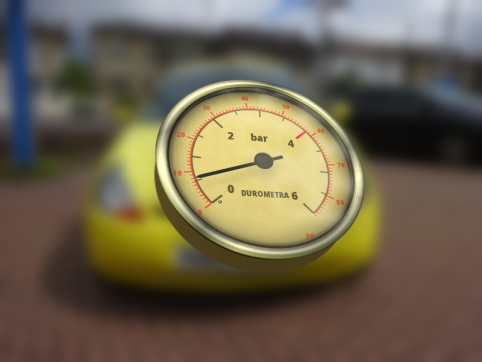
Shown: bar 0.5
